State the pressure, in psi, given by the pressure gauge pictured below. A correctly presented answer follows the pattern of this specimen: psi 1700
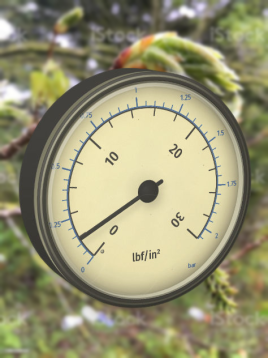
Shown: psi 2
